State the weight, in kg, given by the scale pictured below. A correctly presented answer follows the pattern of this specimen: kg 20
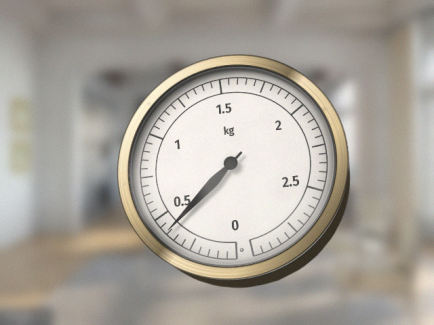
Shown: kg 0.4
